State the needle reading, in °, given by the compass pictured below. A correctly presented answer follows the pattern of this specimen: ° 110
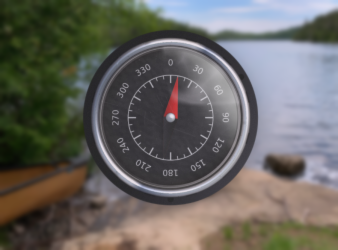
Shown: ° 10
